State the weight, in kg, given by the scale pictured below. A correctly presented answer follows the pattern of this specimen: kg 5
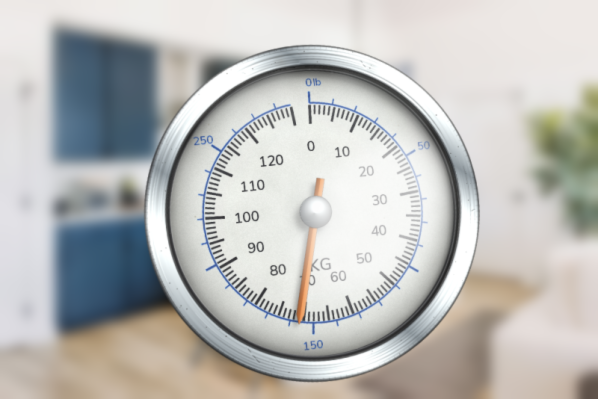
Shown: kg 71
